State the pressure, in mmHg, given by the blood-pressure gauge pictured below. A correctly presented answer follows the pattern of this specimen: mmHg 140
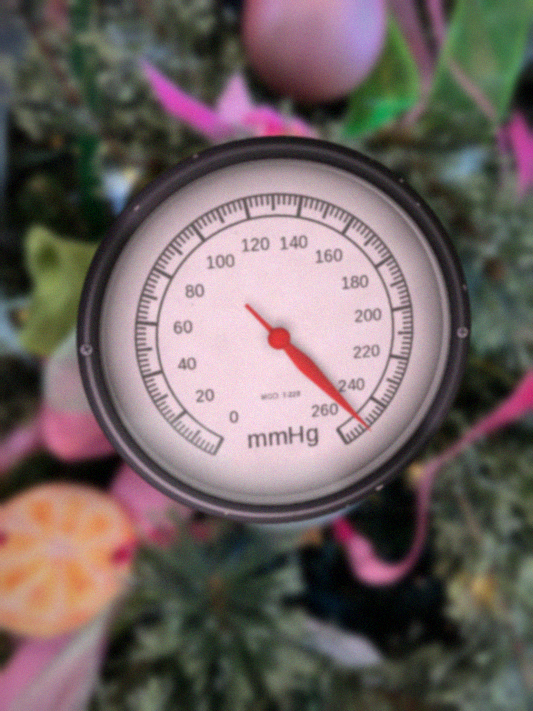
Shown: mmHg 250
